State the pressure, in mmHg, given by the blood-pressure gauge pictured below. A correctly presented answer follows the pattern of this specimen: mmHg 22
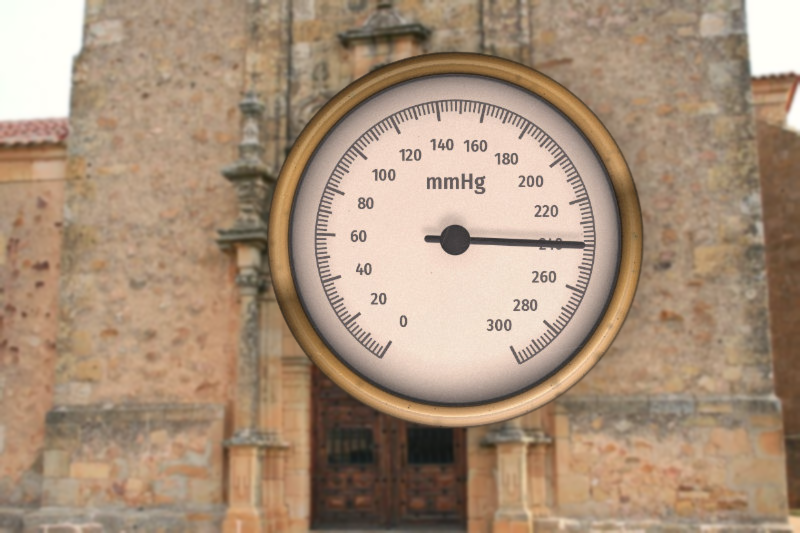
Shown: mmHg 240
